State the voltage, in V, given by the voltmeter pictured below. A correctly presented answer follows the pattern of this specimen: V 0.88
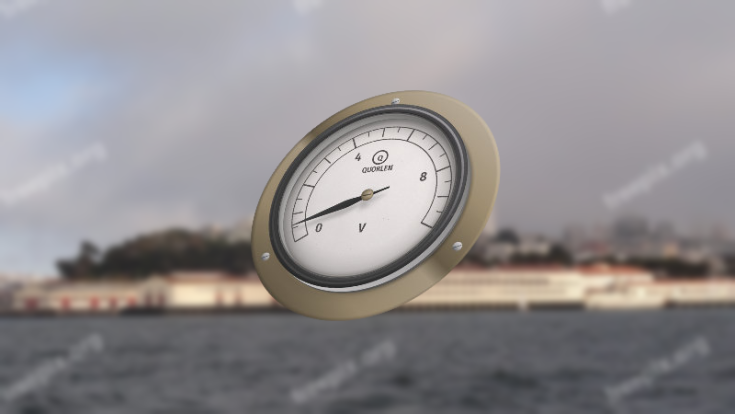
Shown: V 0.5
